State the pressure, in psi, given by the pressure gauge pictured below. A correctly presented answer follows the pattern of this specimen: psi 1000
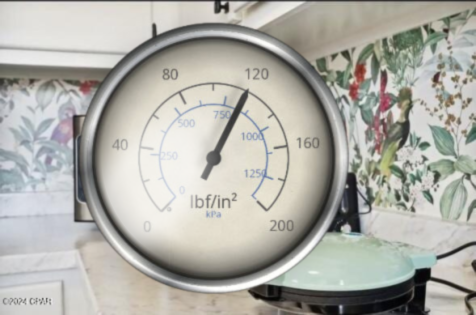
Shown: psi 120
